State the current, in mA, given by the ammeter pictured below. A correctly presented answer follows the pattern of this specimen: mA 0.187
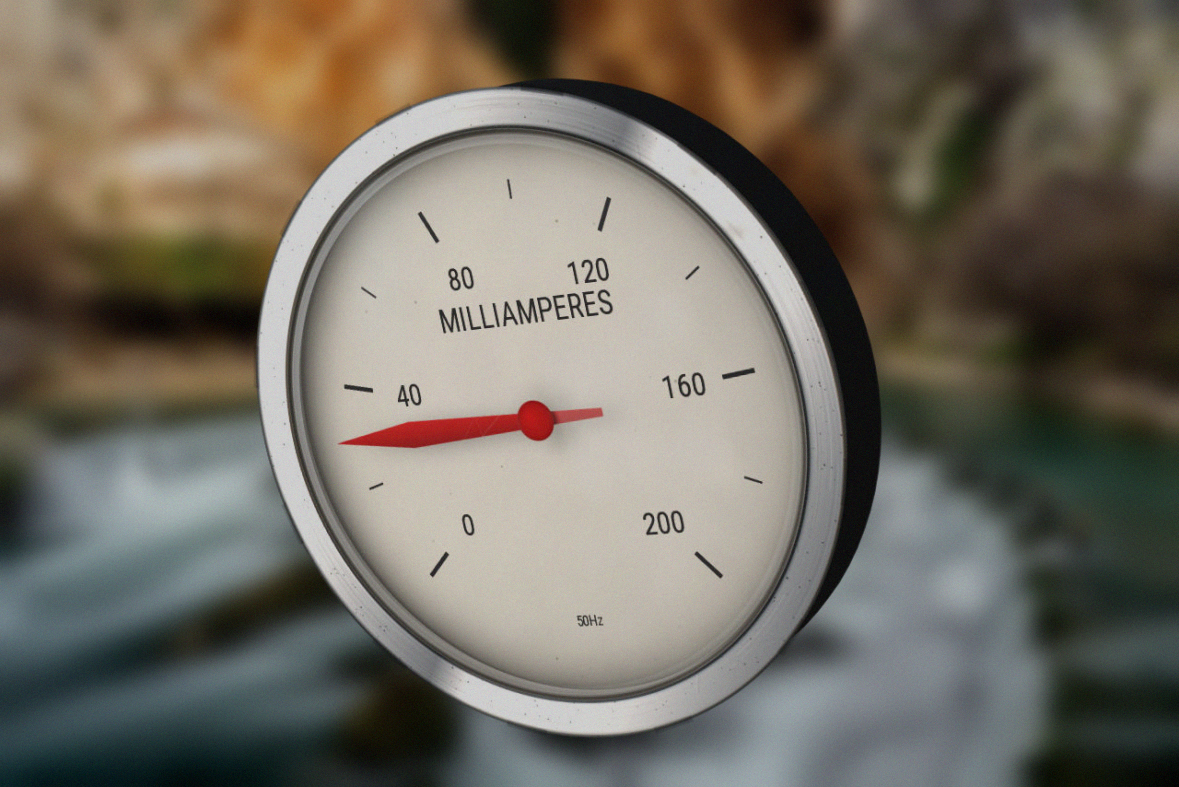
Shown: mA 30
